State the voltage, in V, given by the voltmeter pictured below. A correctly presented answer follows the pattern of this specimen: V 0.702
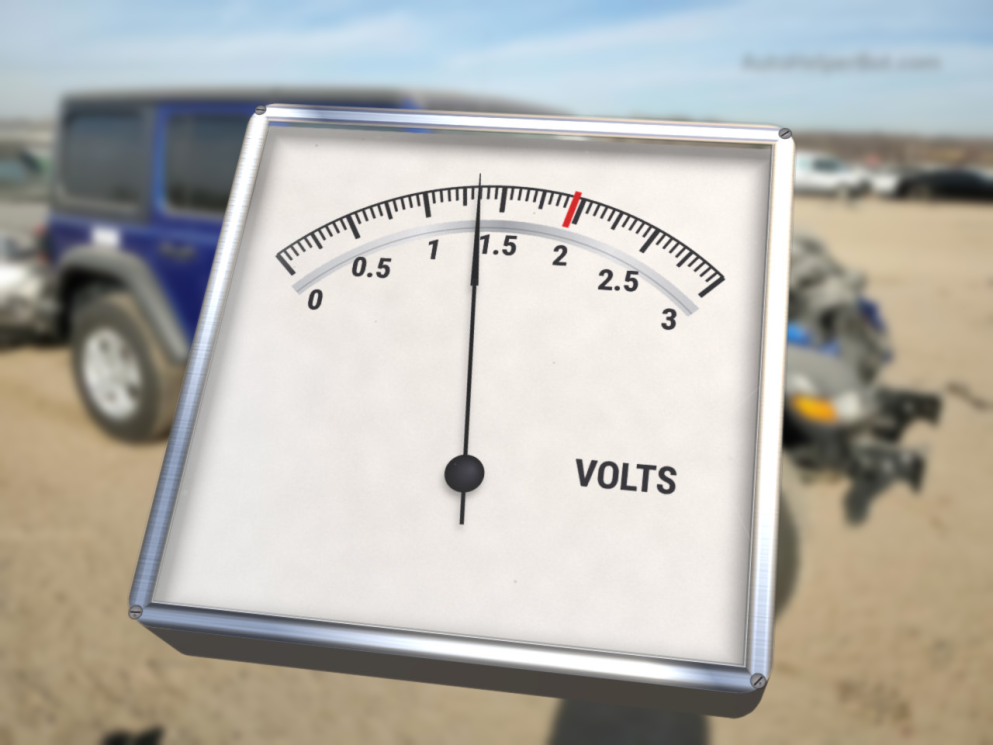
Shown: V 1.35
